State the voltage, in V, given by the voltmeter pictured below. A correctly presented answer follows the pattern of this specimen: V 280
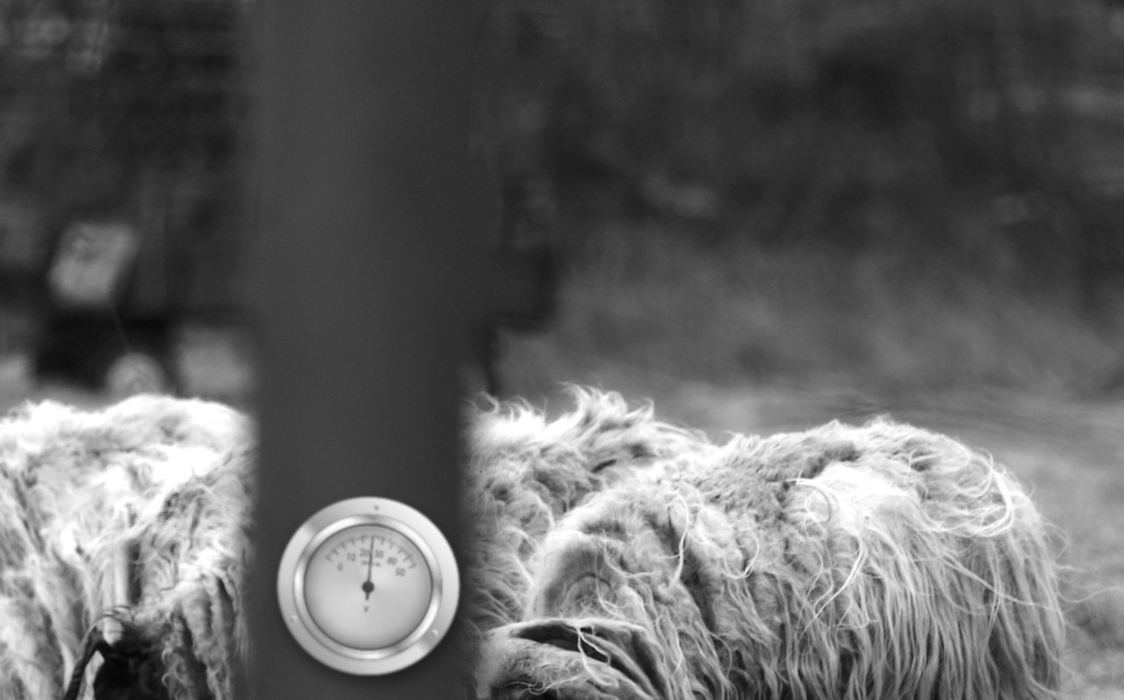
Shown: V 25
